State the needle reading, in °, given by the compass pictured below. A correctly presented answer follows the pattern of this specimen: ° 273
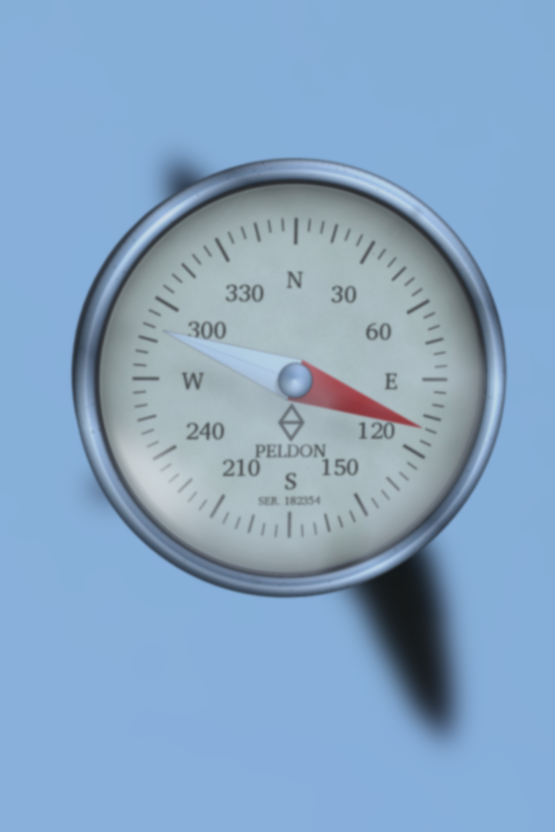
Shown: ° 110
